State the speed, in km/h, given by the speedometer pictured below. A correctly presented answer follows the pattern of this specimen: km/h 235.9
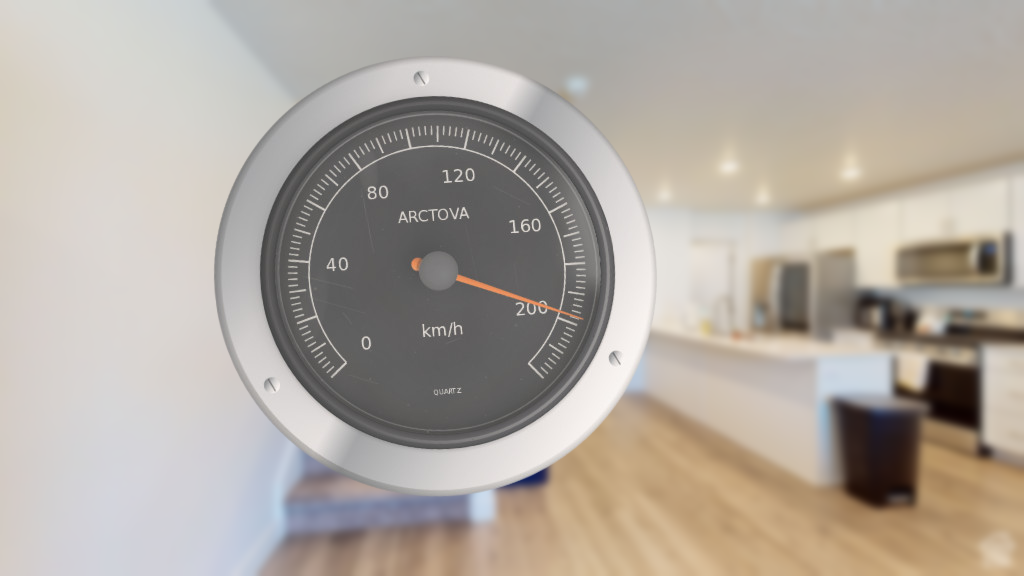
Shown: km/h 198
